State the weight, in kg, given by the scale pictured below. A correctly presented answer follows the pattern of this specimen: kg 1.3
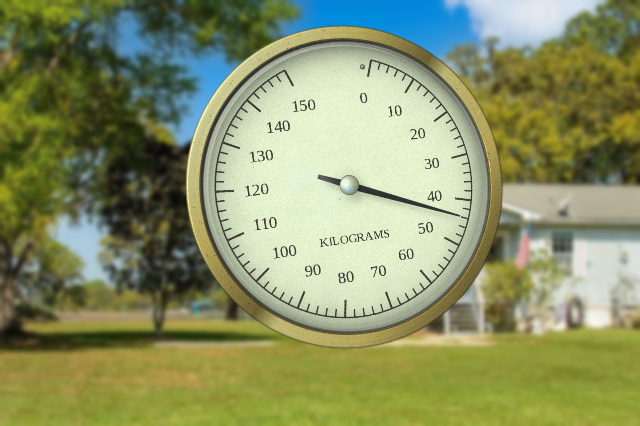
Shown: kg 44
